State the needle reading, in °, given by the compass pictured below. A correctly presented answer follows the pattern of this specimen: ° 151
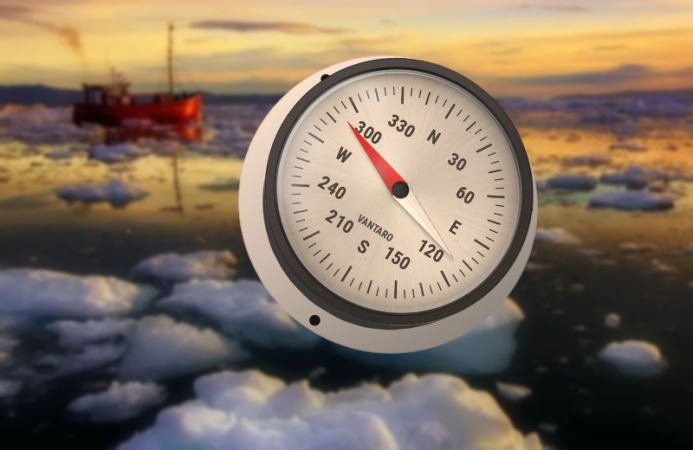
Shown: ° 290
